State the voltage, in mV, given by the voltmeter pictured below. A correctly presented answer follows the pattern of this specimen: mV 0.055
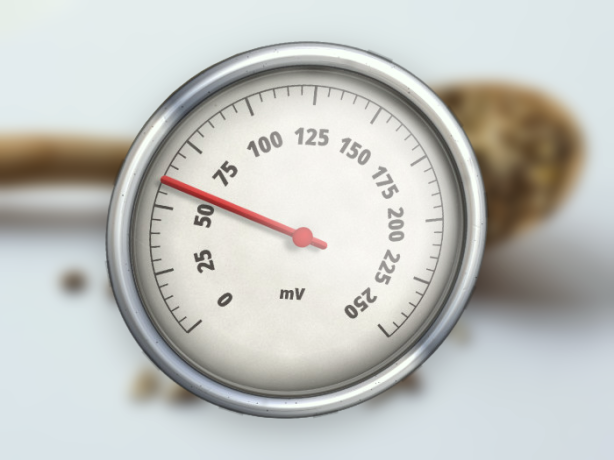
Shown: mV 60
